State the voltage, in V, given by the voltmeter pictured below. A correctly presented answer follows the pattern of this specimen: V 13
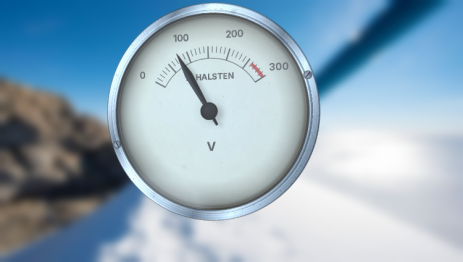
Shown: V 80
